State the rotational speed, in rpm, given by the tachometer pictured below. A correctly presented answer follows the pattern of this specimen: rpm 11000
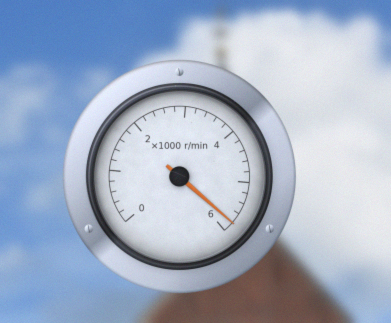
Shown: rpm 5800
